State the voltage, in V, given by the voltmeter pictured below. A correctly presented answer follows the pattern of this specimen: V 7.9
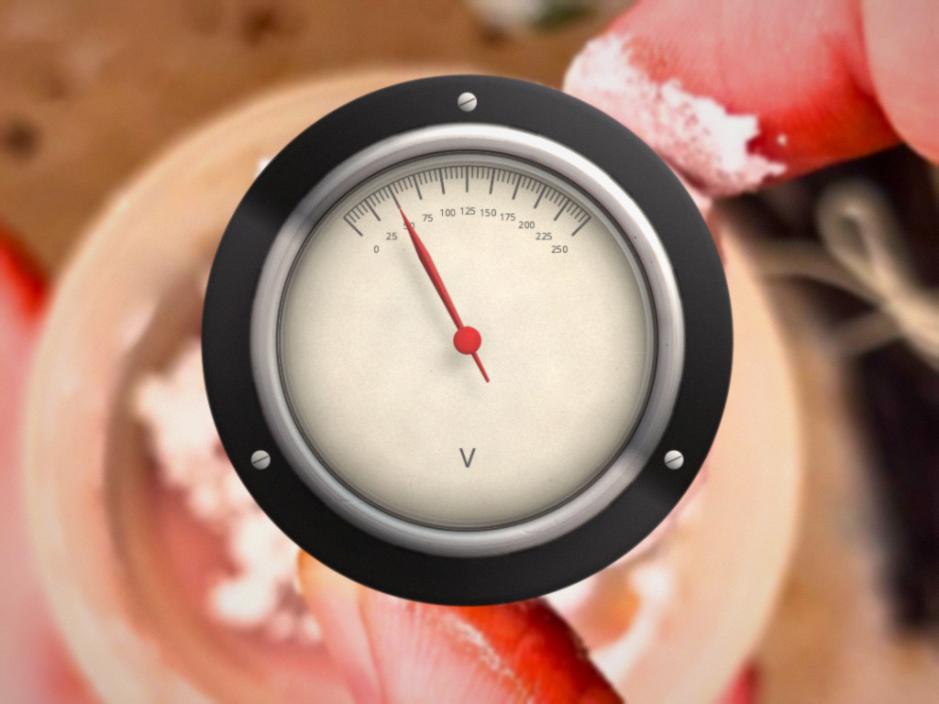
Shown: V 50
